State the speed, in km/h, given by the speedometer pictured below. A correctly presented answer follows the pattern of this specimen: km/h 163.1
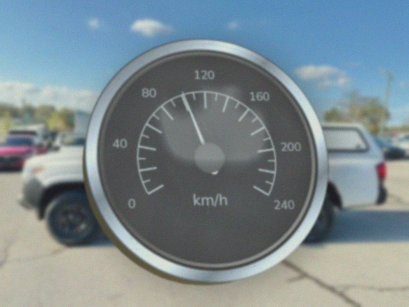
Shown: km/h 100
